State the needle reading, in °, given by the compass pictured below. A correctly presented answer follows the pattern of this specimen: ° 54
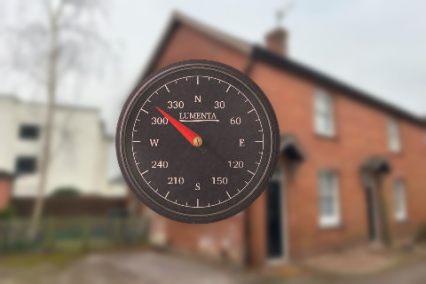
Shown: ° 310
